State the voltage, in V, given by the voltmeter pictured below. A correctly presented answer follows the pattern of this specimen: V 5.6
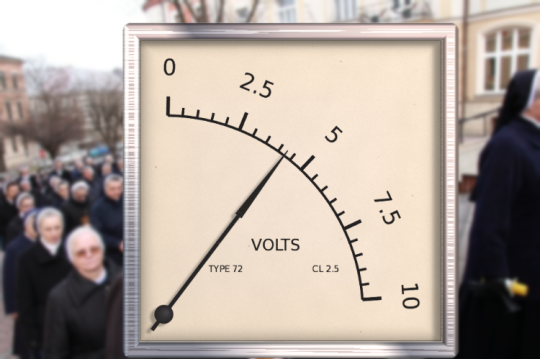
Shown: V 4.25
